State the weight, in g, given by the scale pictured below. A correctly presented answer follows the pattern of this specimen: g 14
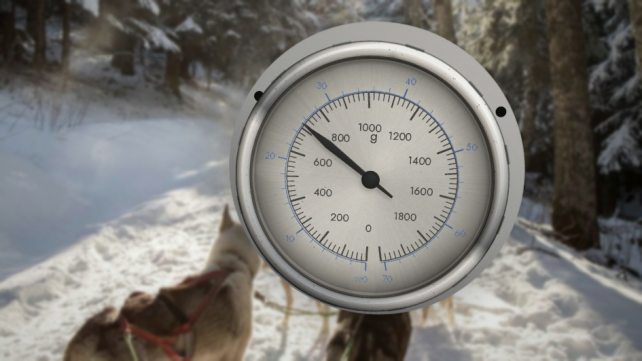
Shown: g 720
